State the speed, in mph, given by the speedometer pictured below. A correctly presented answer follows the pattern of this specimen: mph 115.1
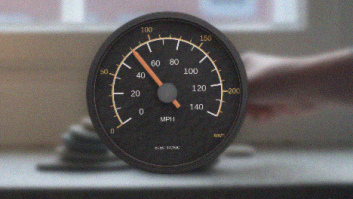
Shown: mph 50
